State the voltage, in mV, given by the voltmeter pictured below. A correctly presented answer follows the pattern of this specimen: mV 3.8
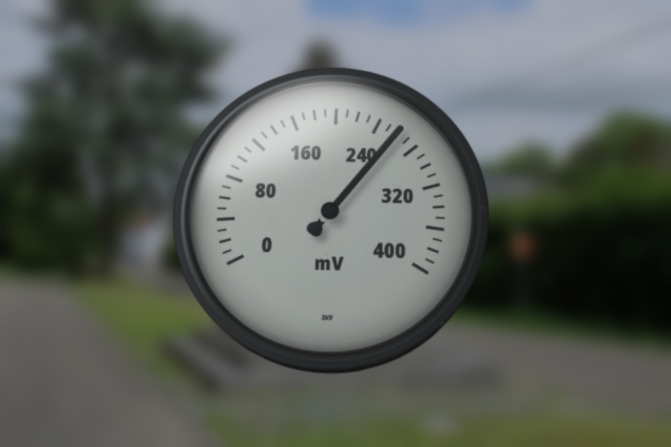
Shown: mV 260
